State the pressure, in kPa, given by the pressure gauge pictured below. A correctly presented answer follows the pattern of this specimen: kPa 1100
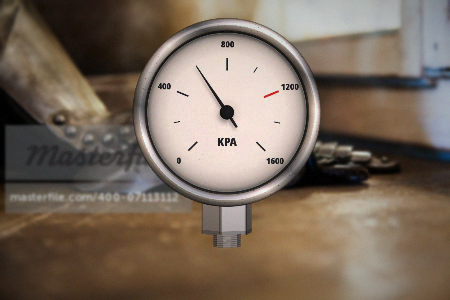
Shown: kPa 600
